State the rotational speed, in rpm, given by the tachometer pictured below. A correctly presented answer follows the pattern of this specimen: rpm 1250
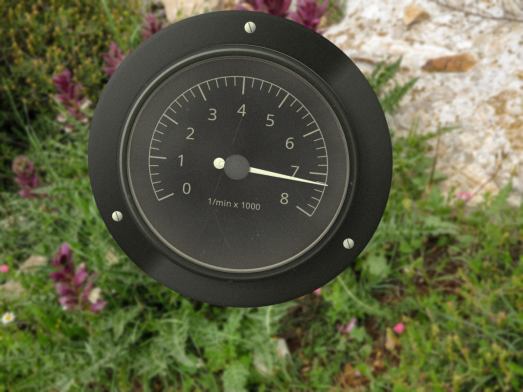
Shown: rpm 7200
